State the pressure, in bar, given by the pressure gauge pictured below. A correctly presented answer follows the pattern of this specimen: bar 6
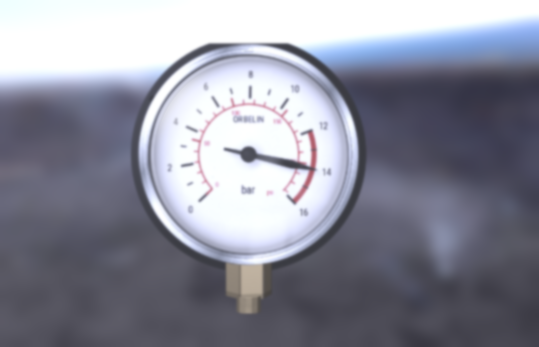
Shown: bar 14
